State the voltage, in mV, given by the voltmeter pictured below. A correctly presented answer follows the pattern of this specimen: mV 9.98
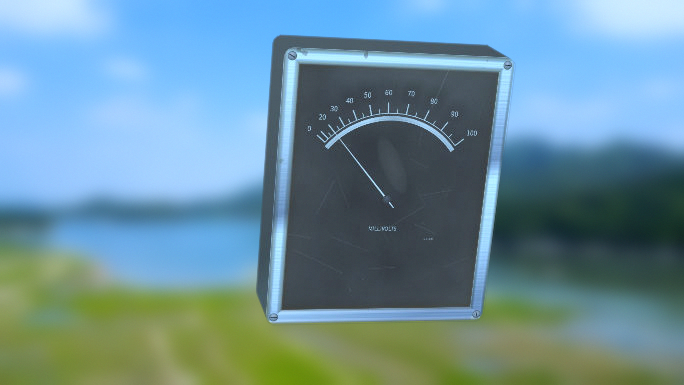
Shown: mV 20
